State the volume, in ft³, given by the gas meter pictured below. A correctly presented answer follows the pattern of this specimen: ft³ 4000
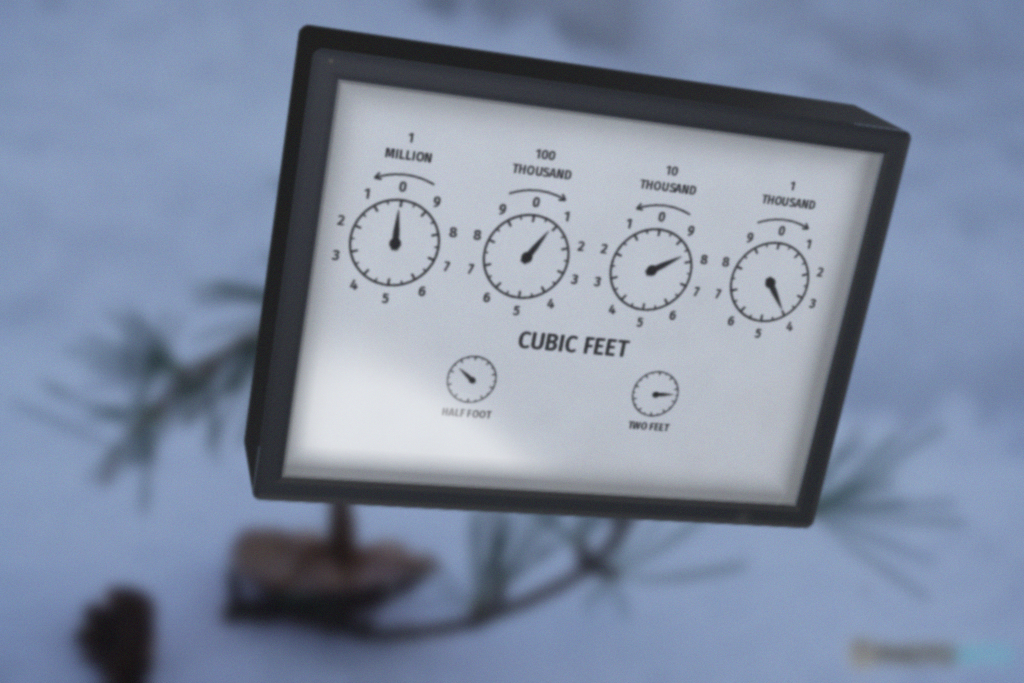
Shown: ft³ 8400
